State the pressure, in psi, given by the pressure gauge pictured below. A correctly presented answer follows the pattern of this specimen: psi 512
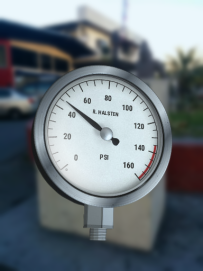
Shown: psi 45
